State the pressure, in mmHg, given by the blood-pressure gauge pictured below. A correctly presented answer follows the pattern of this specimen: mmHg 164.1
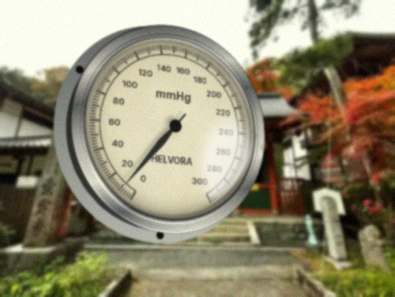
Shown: mmHg 10
